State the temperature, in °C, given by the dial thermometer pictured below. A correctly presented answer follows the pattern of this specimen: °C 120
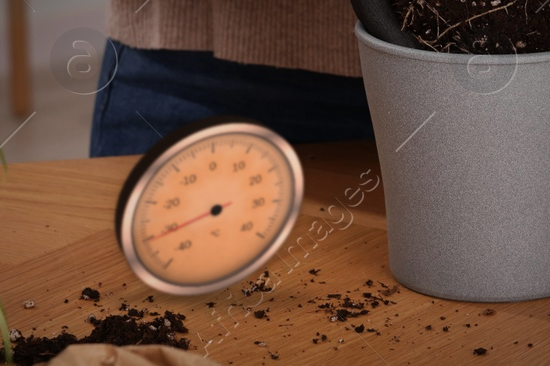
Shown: °C -30
